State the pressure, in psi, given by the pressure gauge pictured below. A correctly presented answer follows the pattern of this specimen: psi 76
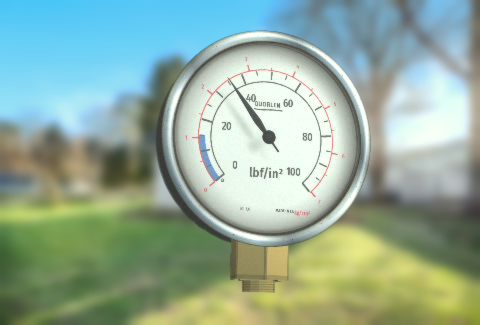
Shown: psi 35
